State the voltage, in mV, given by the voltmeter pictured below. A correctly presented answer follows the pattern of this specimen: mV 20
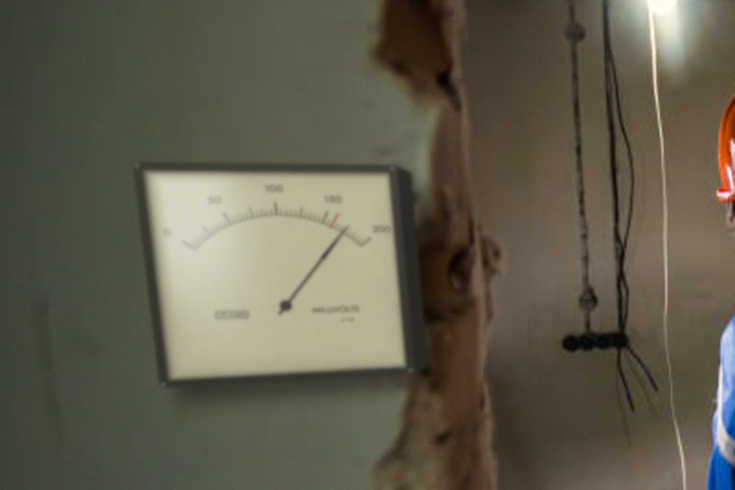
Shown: mV 175
